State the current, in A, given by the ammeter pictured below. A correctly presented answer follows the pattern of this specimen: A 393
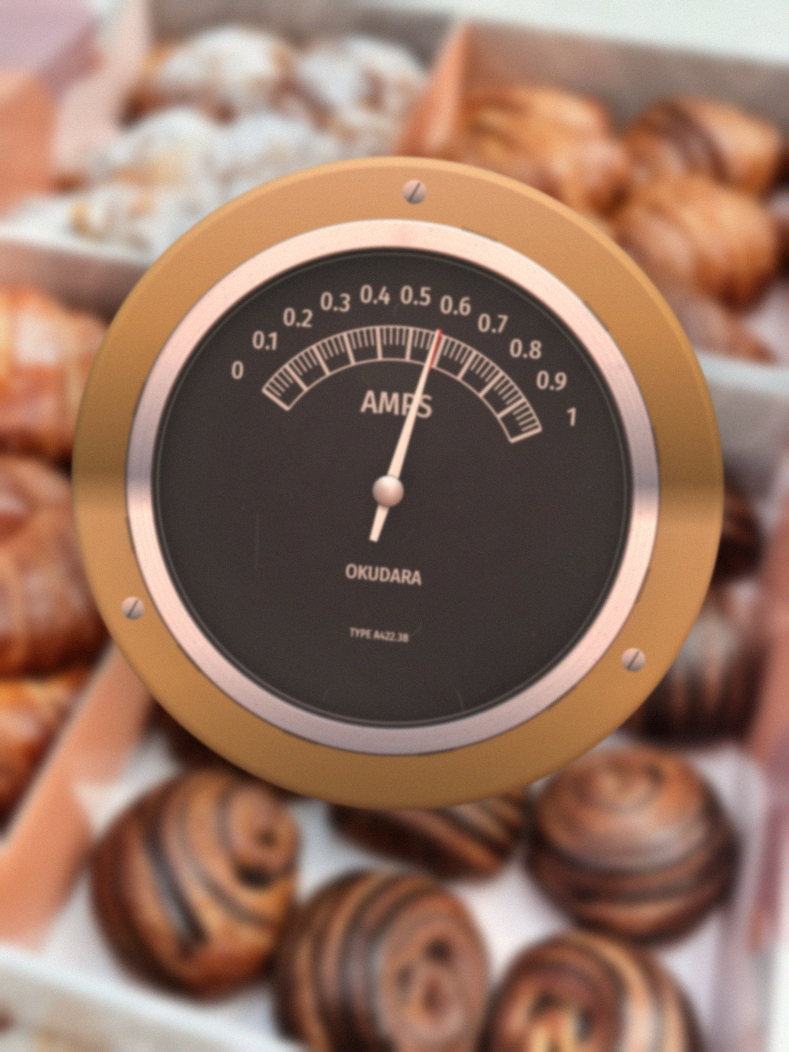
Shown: A 0.58
